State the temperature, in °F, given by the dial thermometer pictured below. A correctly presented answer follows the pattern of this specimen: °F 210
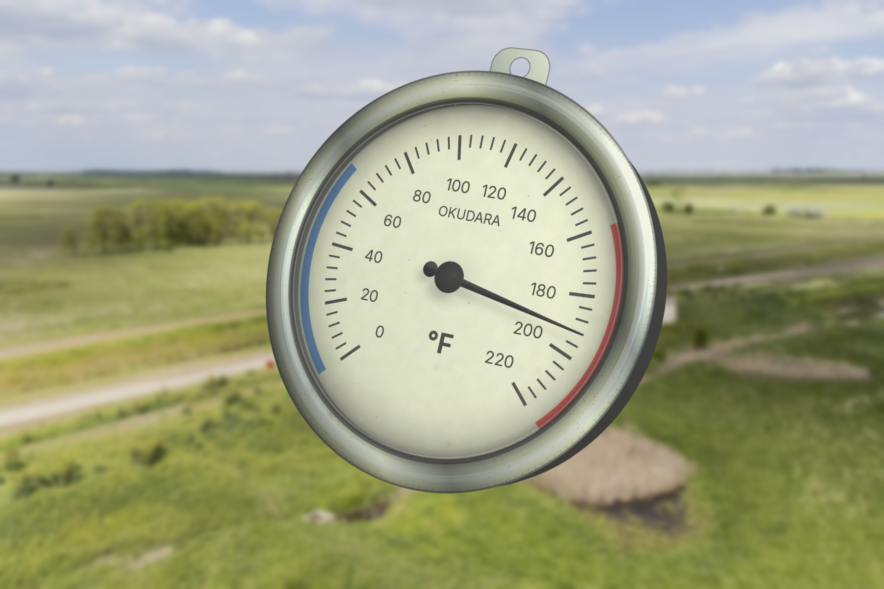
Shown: °F 192
